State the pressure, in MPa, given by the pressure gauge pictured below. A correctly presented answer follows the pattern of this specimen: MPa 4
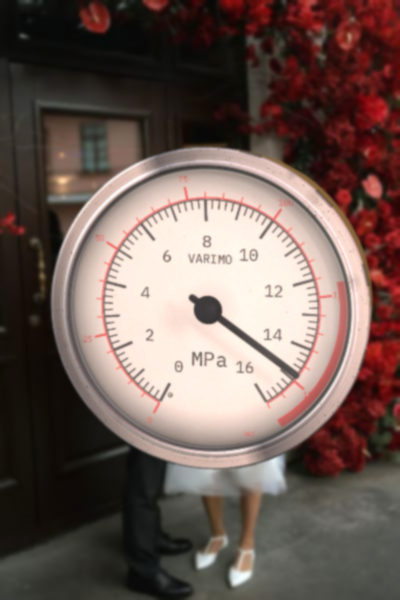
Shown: MPa 14.8
